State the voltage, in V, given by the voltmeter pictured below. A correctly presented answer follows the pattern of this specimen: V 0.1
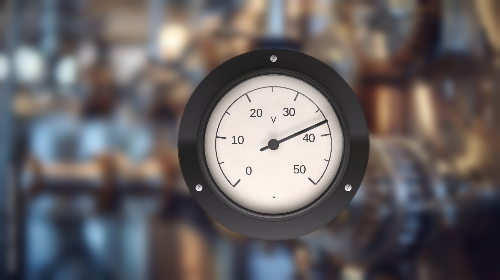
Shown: V 37.5
